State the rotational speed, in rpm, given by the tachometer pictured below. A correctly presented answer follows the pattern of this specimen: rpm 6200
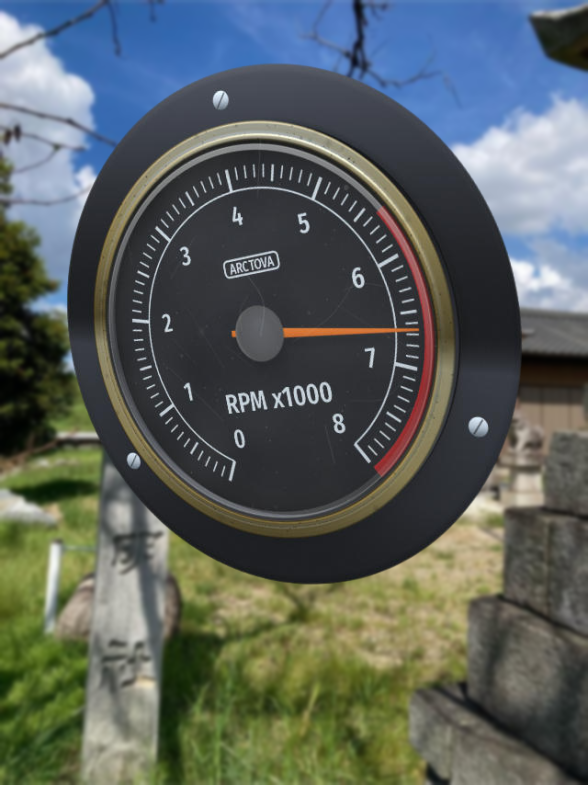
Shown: rpm 6650
